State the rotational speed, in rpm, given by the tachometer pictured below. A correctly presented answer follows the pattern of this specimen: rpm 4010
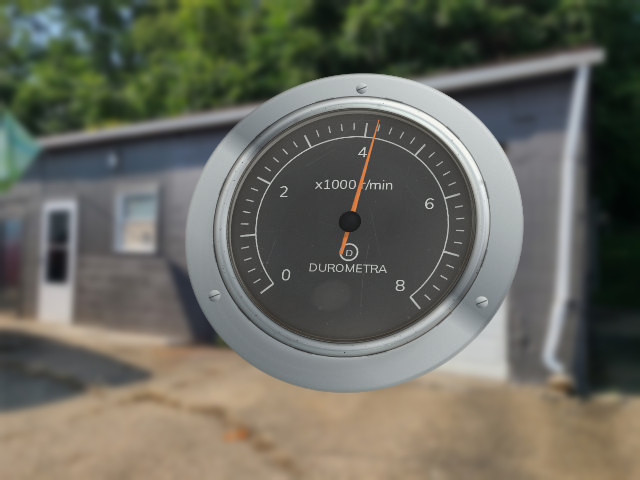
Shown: rpm 4200
